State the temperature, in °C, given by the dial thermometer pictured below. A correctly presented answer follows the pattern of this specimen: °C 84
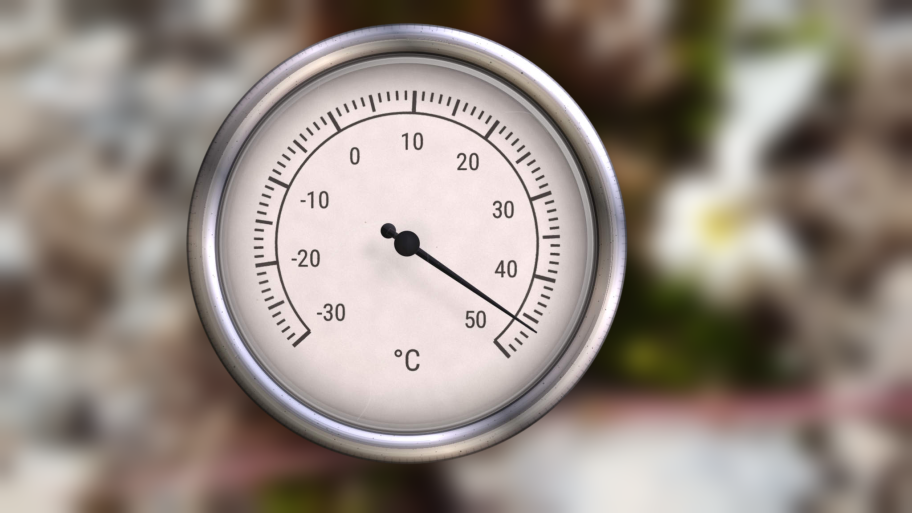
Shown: °C 46
